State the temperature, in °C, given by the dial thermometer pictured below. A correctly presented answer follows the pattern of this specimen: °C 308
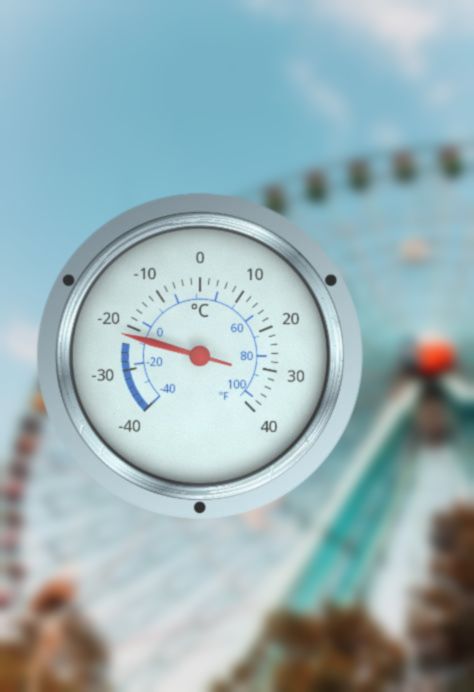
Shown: °C -22
